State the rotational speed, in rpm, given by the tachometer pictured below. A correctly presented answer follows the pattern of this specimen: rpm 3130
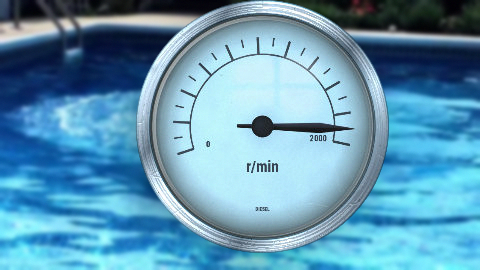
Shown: rpm 1900
